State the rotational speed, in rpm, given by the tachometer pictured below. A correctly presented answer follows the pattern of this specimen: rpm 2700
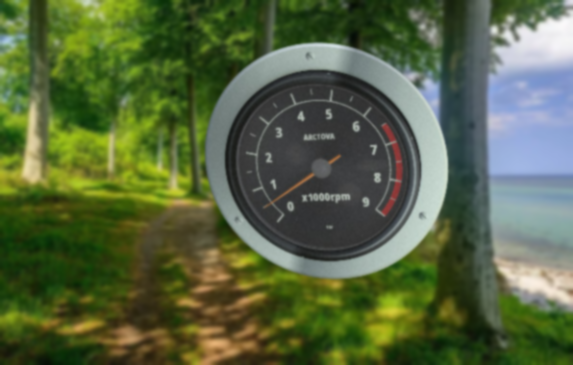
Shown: rpm 500
